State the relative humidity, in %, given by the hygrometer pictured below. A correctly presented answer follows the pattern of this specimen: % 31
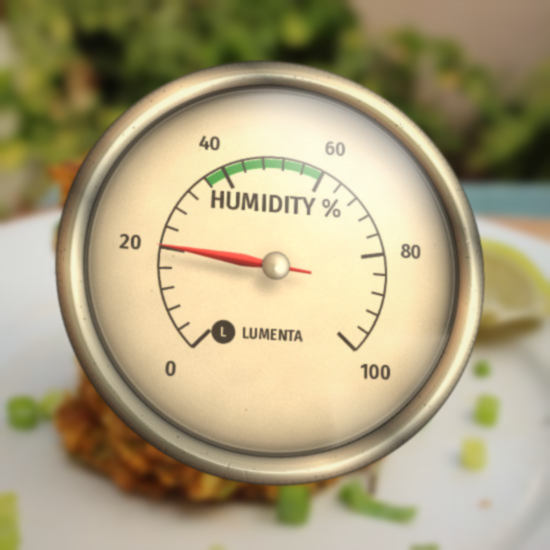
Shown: % 20
